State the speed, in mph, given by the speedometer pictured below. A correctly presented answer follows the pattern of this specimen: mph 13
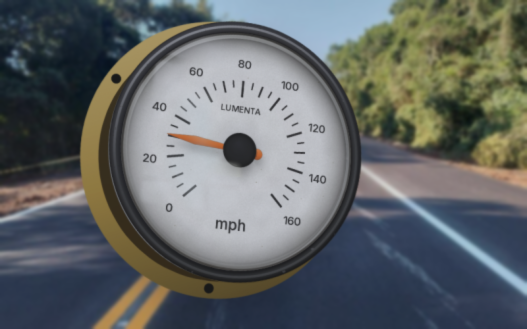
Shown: mph 30
